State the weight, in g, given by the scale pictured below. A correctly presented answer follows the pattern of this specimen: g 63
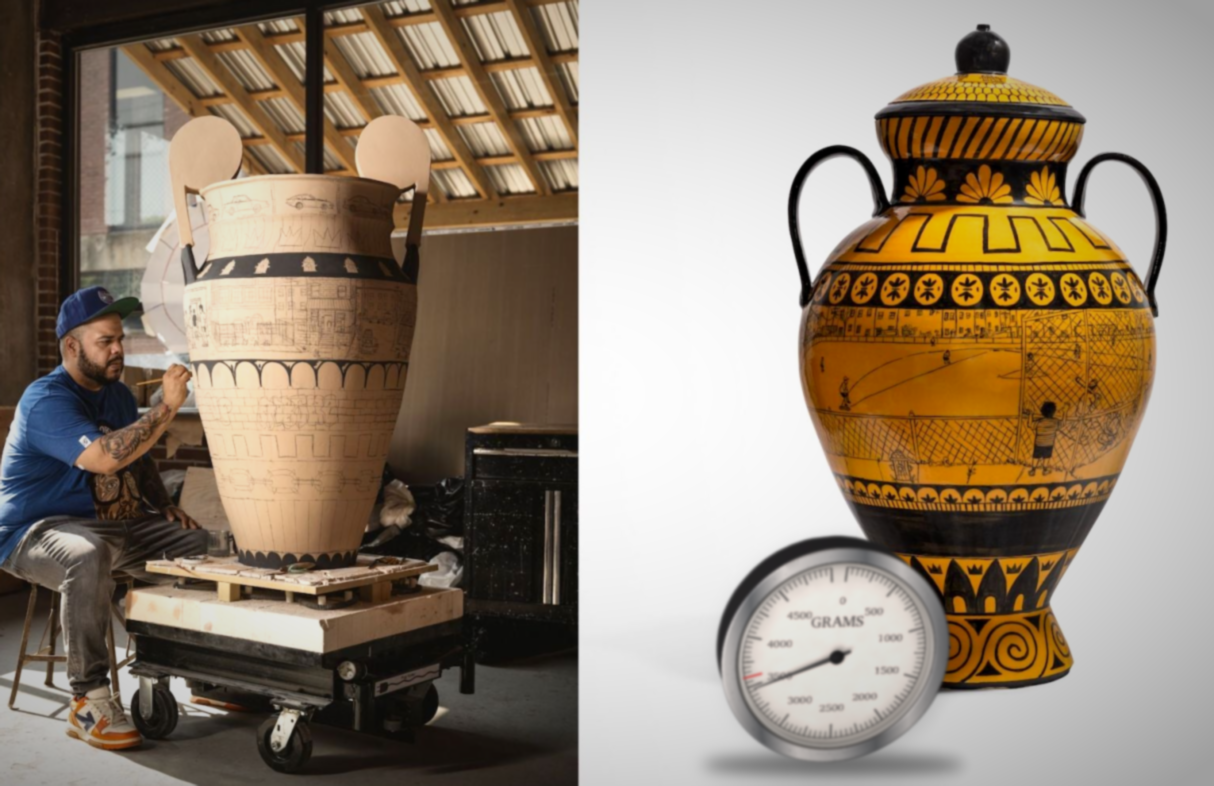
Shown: g 3500
